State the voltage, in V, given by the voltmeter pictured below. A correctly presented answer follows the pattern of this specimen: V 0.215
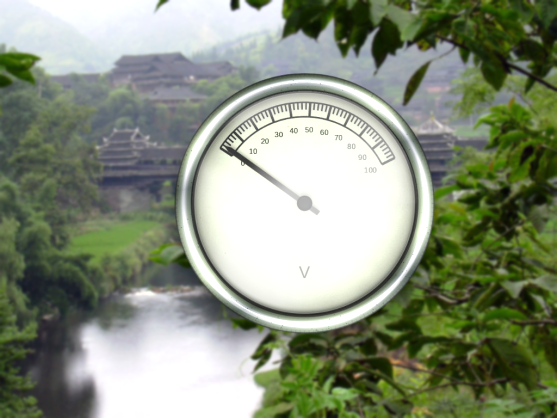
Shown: V 2
